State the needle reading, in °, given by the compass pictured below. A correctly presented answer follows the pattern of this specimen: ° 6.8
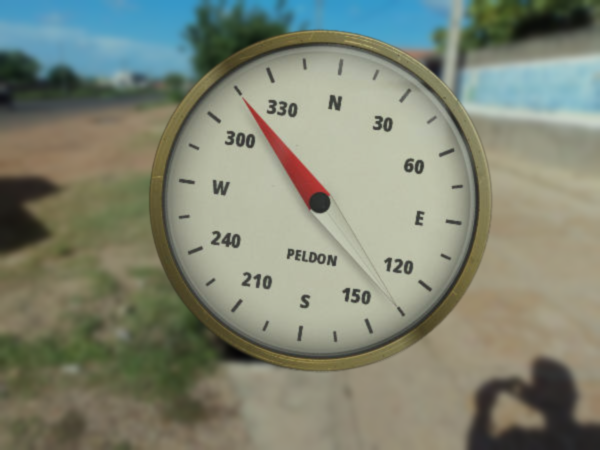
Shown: ° 315
